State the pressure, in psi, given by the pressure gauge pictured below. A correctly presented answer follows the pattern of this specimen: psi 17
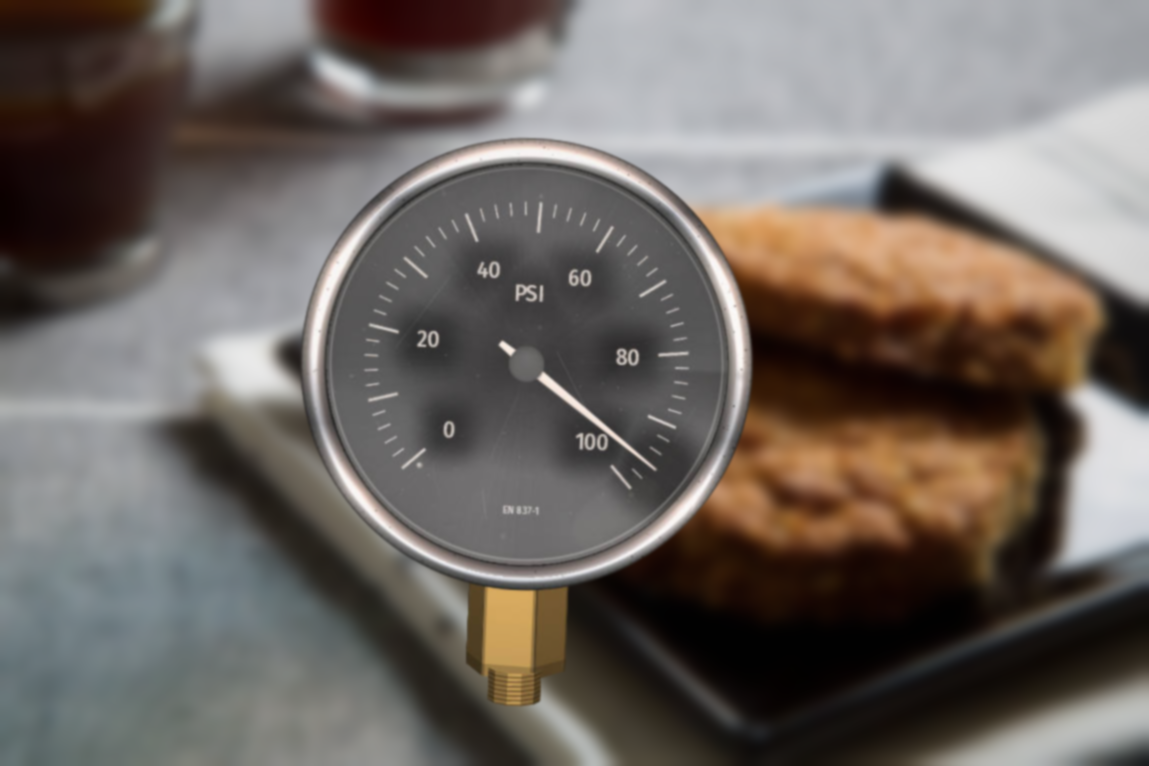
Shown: psi 96
